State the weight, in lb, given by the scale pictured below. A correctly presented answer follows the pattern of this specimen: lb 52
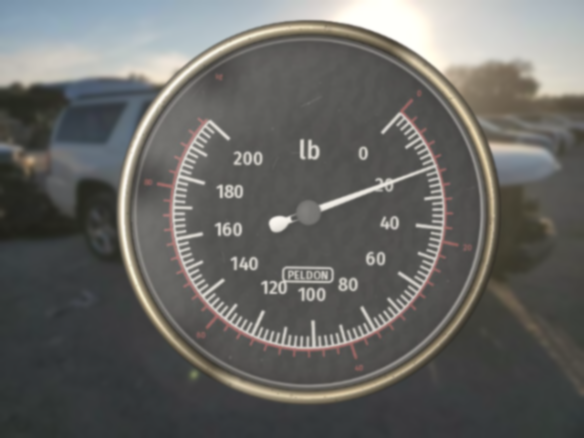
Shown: lb 20
